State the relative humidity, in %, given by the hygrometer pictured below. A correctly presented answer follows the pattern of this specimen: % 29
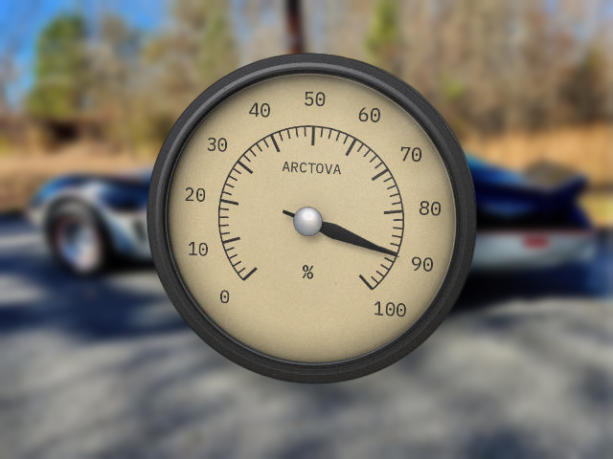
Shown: % 90
